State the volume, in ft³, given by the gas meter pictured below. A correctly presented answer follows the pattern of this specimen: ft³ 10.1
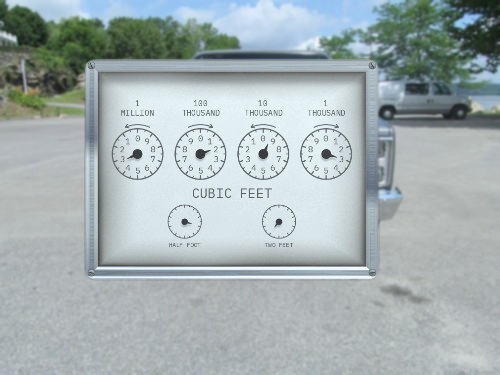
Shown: ft³ 319300
